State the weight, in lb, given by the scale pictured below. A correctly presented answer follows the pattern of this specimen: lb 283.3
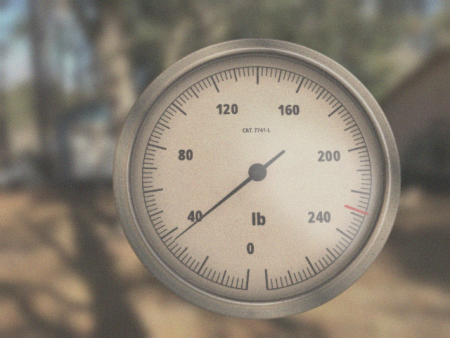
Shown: lb 36
